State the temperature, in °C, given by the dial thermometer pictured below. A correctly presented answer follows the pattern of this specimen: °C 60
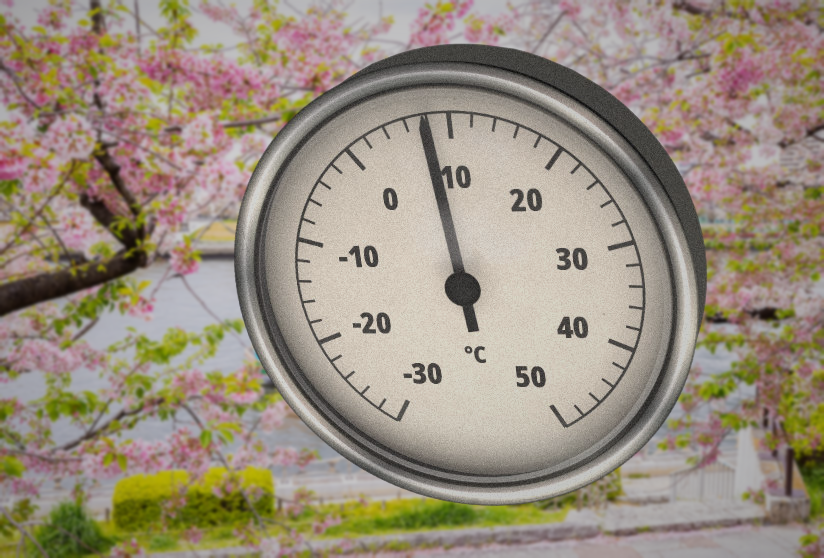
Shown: °C 8
